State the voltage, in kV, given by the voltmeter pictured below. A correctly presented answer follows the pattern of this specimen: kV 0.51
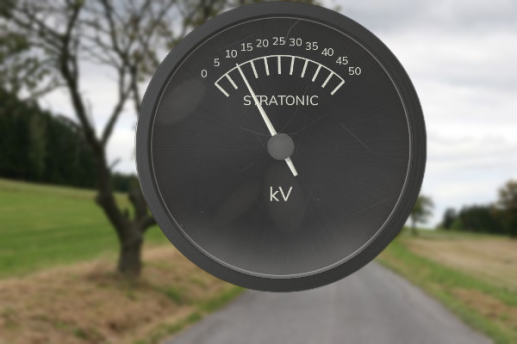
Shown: kV 10
